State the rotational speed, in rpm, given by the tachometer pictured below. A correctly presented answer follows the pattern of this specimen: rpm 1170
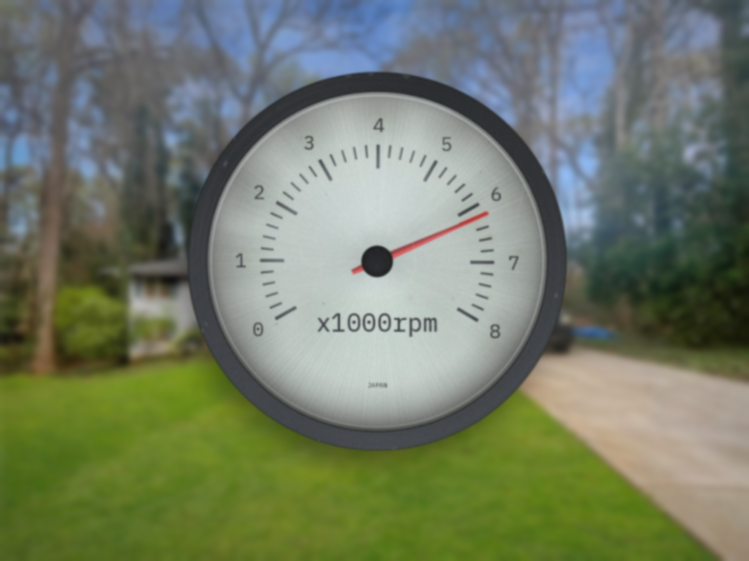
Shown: rpm 6200
